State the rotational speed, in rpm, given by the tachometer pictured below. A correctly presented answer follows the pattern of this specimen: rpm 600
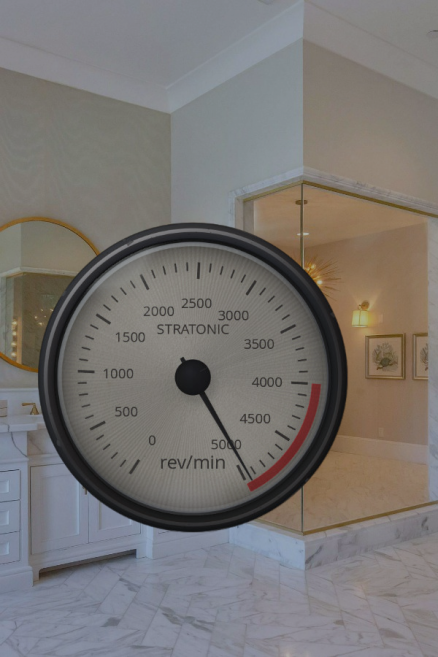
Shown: rpm 4950
